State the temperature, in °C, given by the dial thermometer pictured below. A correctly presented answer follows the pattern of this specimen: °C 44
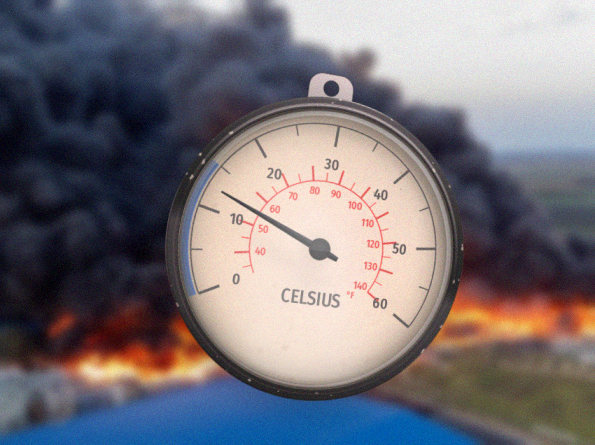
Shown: °C 12.5
